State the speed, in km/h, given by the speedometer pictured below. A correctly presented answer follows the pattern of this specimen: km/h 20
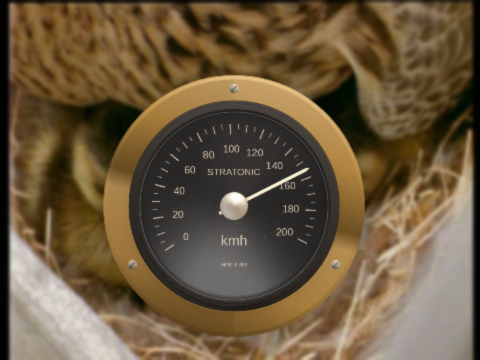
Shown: km/h 155
